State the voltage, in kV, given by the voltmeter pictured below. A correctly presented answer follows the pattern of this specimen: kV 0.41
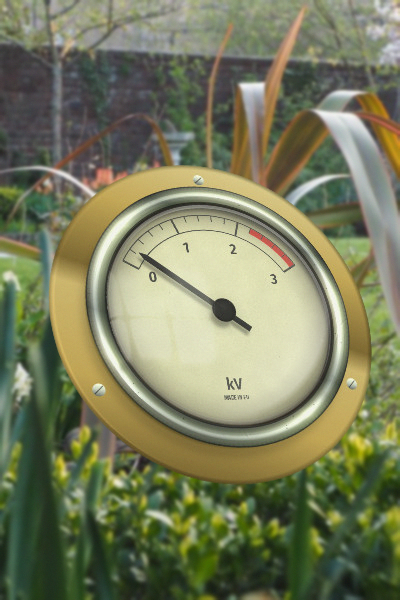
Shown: kV 0.2
